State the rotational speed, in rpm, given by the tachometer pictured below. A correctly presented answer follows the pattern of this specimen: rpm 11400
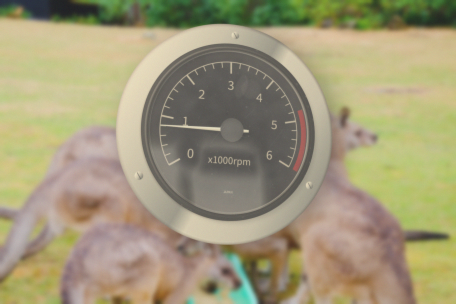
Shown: rpm 800
